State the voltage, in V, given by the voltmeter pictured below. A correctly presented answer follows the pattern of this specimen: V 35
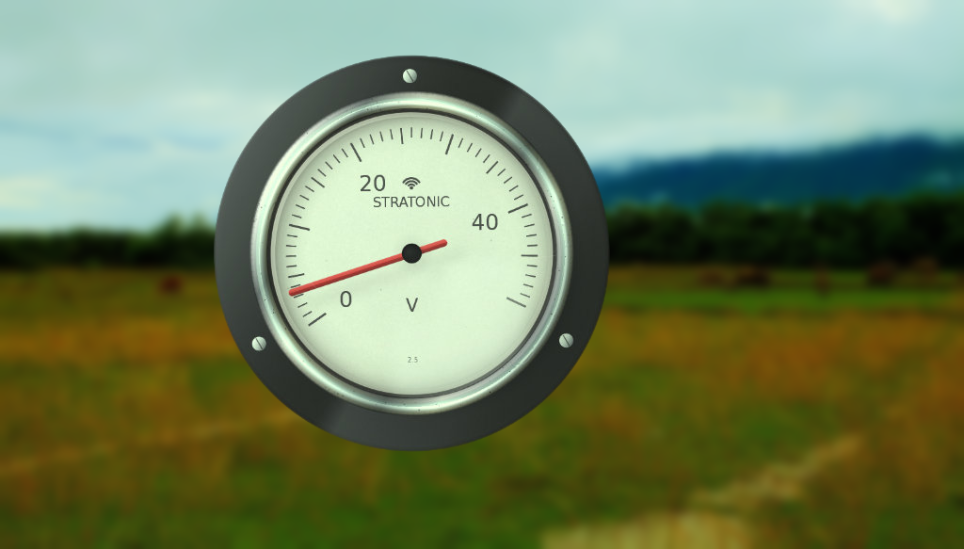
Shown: V 3.5
